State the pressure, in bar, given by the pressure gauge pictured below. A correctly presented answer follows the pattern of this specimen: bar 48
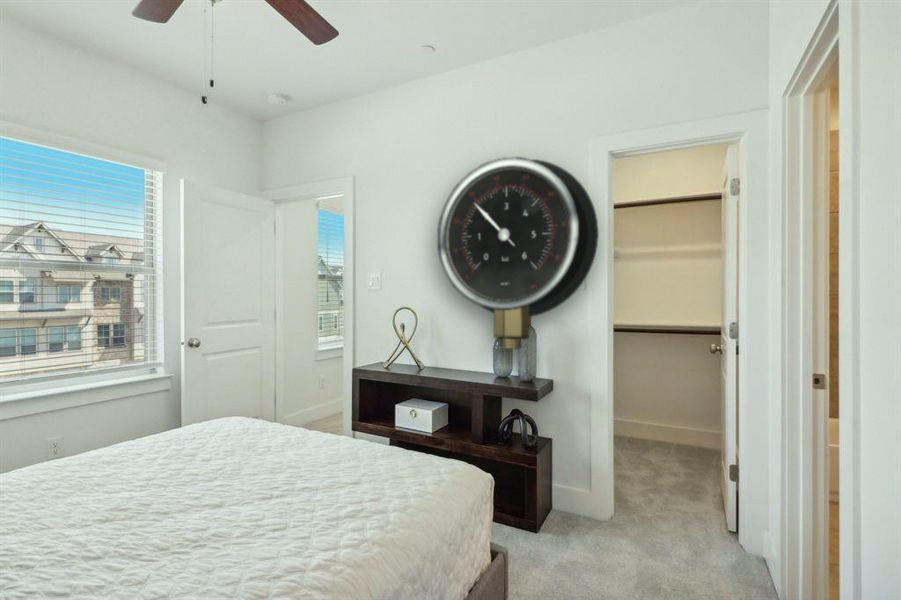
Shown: bar 2
